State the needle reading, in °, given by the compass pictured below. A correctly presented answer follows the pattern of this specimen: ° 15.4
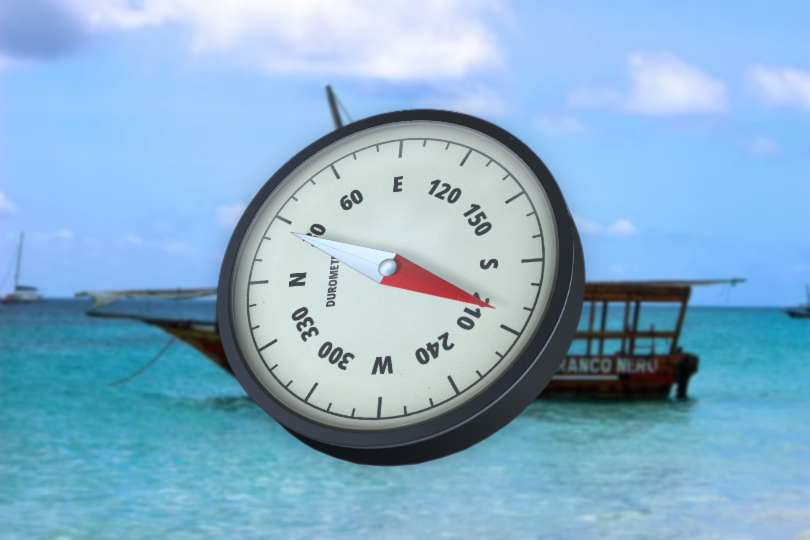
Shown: ° 205
